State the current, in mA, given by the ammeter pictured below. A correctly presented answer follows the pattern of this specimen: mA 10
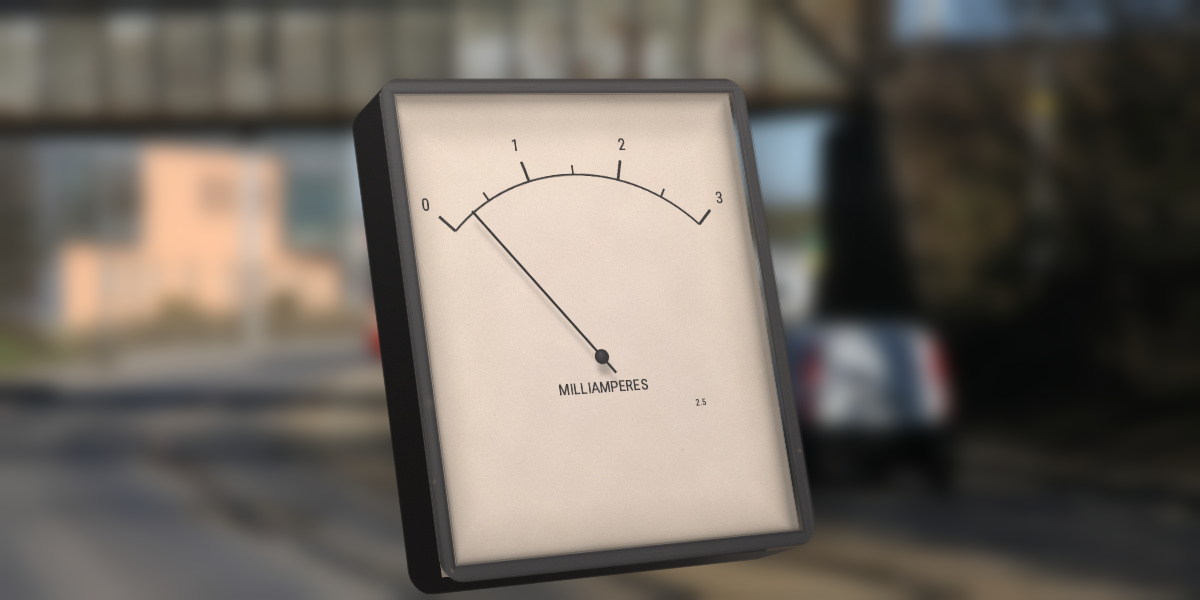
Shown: mA 0.25
